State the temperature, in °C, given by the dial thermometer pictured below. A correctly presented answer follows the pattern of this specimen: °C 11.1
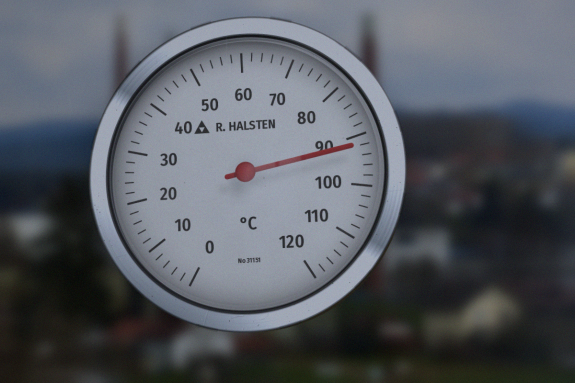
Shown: °C 92
